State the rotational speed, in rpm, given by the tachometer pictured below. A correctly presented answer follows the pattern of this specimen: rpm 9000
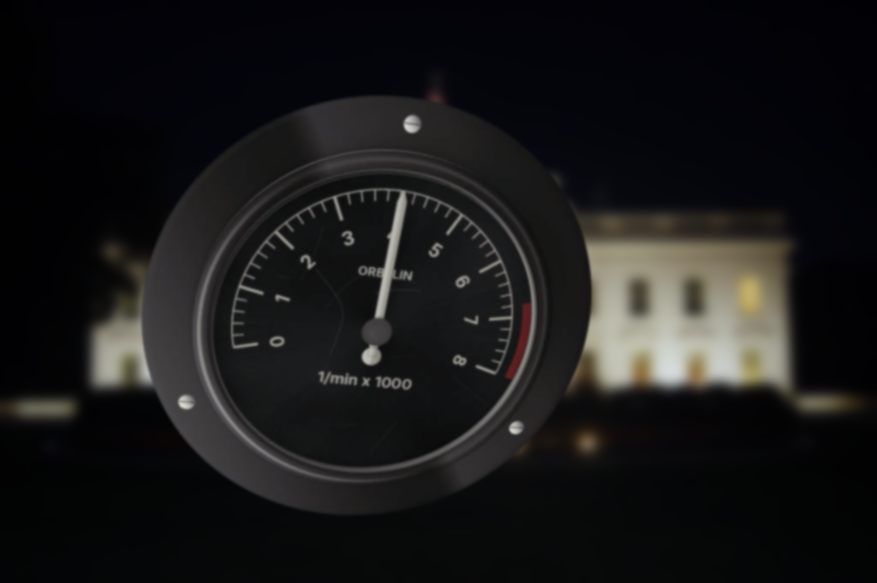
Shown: rpm 4000
